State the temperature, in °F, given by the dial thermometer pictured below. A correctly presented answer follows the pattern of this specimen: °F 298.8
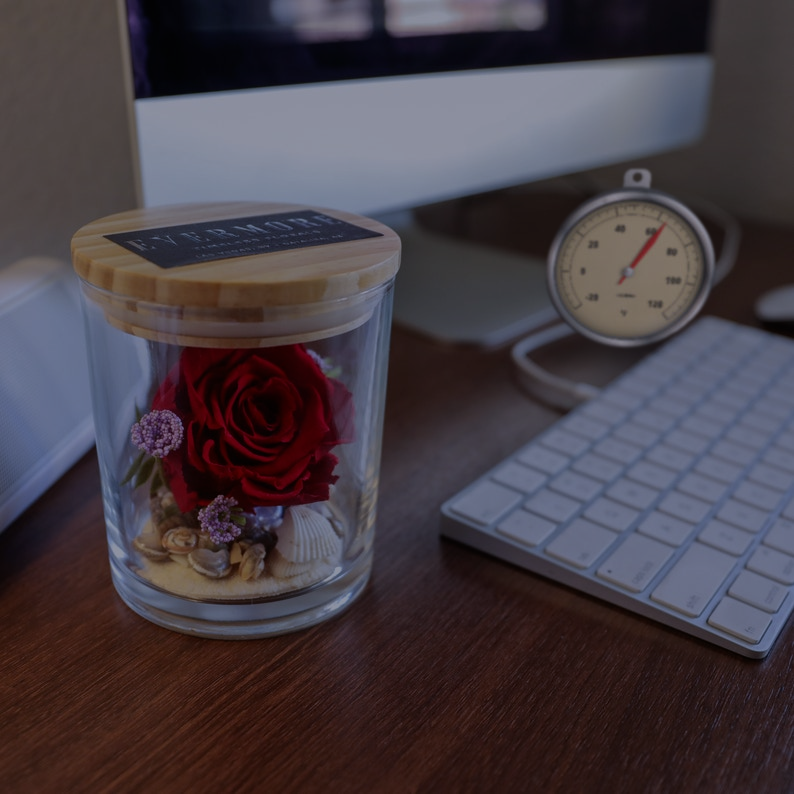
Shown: °F 64
